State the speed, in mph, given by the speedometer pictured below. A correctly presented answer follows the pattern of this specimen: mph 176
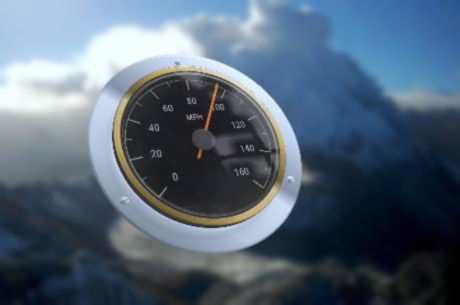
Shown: mph 95
